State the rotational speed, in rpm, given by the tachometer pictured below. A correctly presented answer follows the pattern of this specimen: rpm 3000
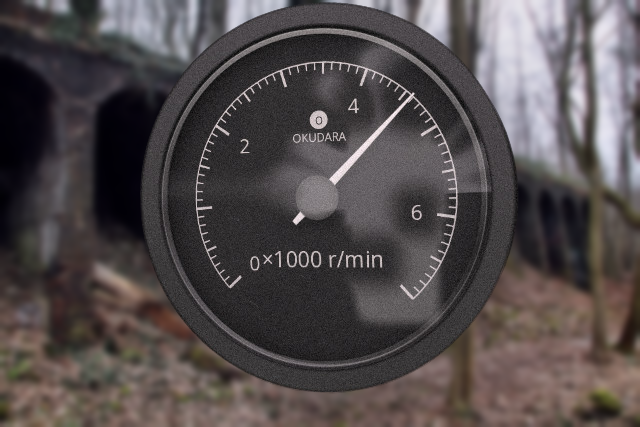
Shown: rpm 4600
